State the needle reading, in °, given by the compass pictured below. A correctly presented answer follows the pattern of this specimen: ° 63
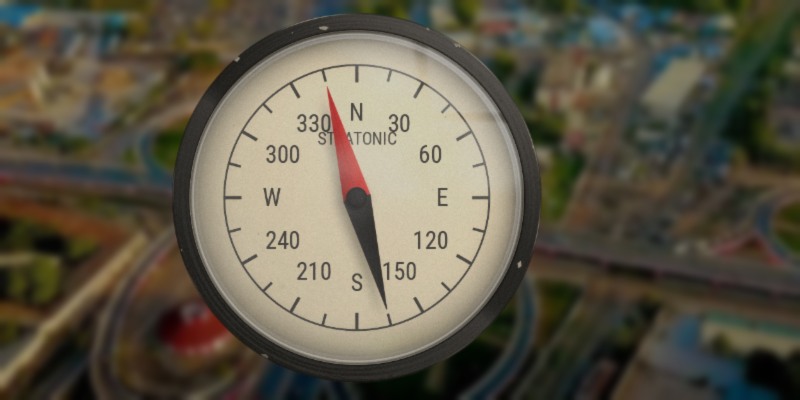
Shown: ° 345
